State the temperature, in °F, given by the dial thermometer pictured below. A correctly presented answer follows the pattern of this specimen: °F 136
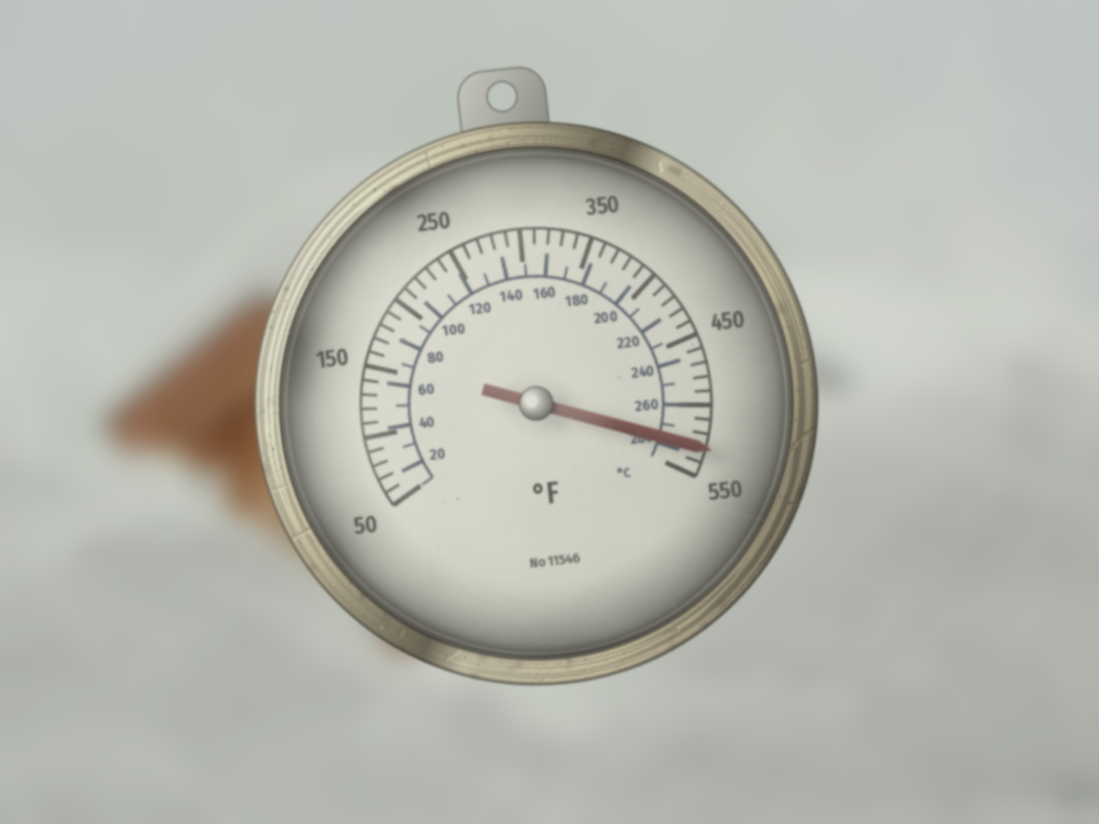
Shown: °F 530
